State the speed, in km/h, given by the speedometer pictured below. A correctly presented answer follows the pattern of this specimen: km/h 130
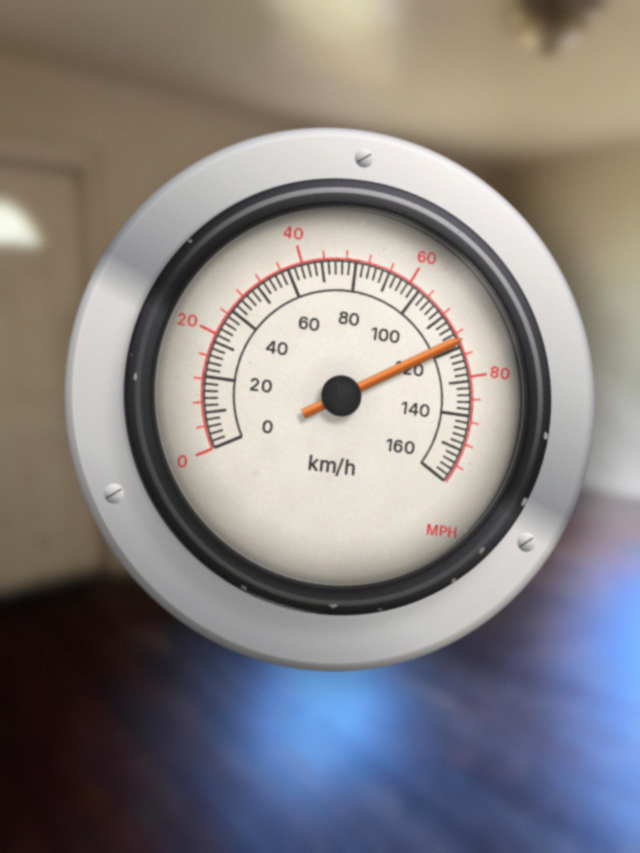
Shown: km/h 118
